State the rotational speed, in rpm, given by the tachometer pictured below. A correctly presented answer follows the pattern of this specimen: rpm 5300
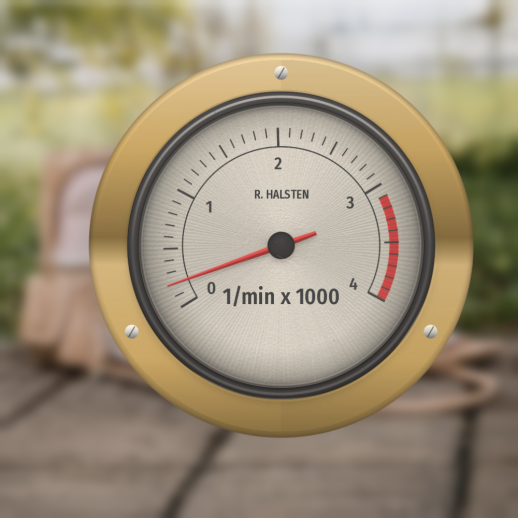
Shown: rpm 200
